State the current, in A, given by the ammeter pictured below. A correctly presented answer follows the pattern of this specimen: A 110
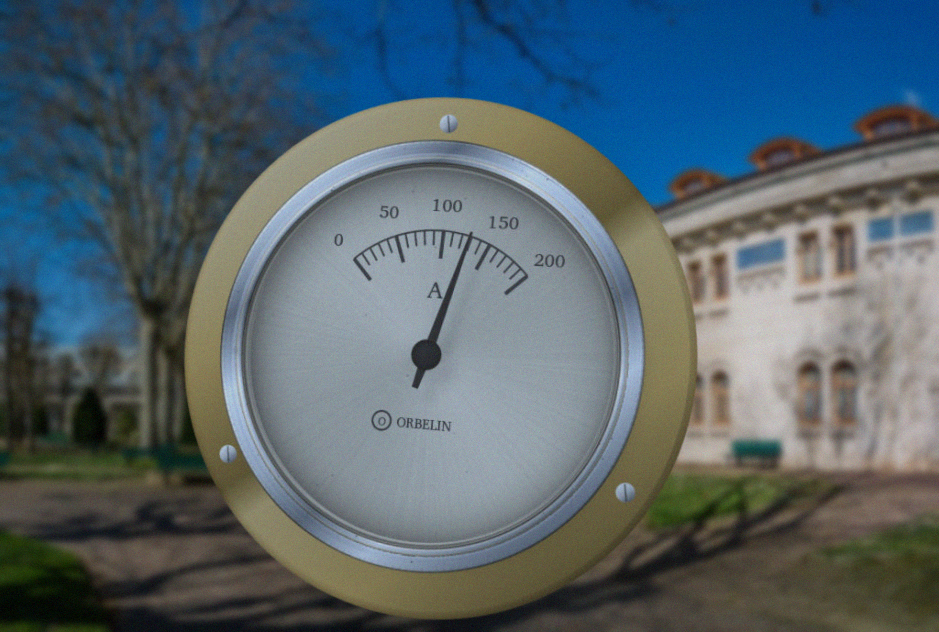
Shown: A 130
